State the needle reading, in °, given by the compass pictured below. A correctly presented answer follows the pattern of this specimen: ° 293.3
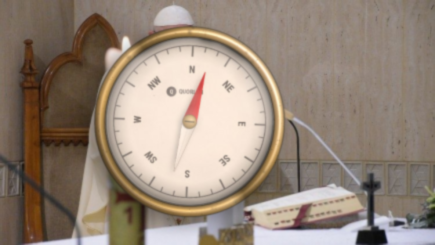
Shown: ° 15
